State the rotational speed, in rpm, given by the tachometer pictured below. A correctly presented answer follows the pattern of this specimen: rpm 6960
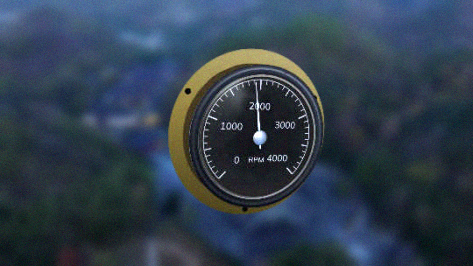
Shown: rpm 1900
